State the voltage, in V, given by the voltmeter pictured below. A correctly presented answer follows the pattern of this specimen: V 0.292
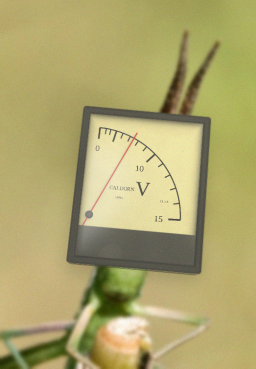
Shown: V 7.5
